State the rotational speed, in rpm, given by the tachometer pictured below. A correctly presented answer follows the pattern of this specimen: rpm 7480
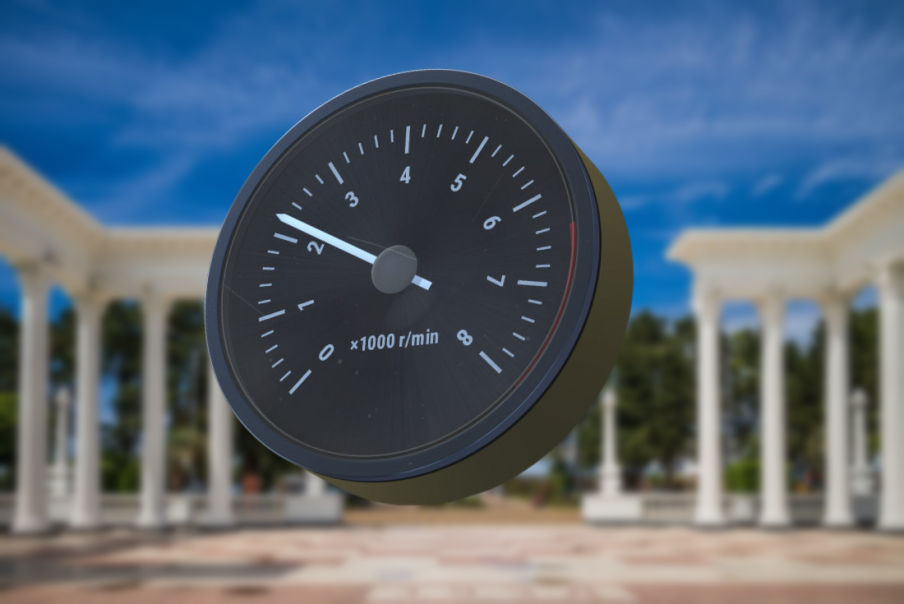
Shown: rpm 2200
